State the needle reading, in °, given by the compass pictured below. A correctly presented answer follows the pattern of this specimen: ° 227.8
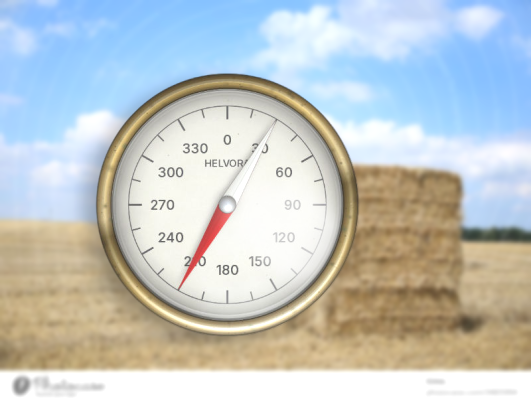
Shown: ° 210
